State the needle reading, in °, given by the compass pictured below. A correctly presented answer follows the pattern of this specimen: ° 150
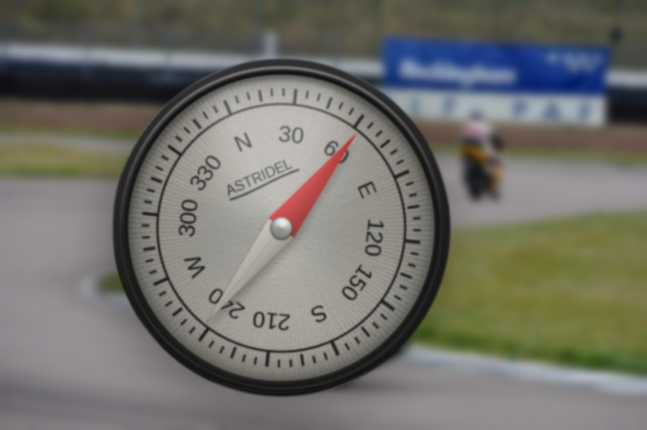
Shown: ° 62.5
